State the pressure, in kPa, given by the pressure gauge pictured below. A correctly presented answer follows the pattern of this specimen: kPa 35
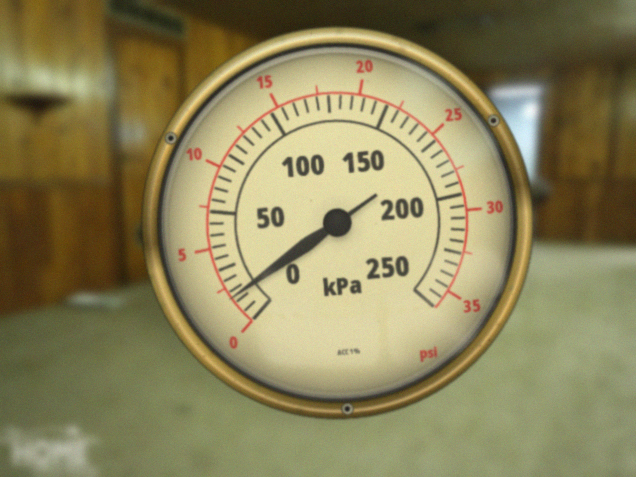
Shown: kPa 12.5
